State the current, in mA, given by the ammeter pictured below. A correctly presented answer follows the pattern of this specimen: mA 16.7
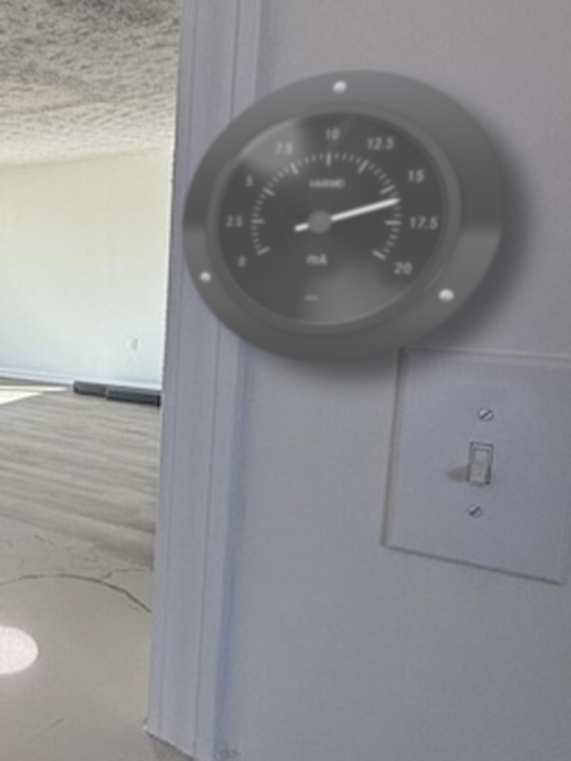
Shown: mA 16
